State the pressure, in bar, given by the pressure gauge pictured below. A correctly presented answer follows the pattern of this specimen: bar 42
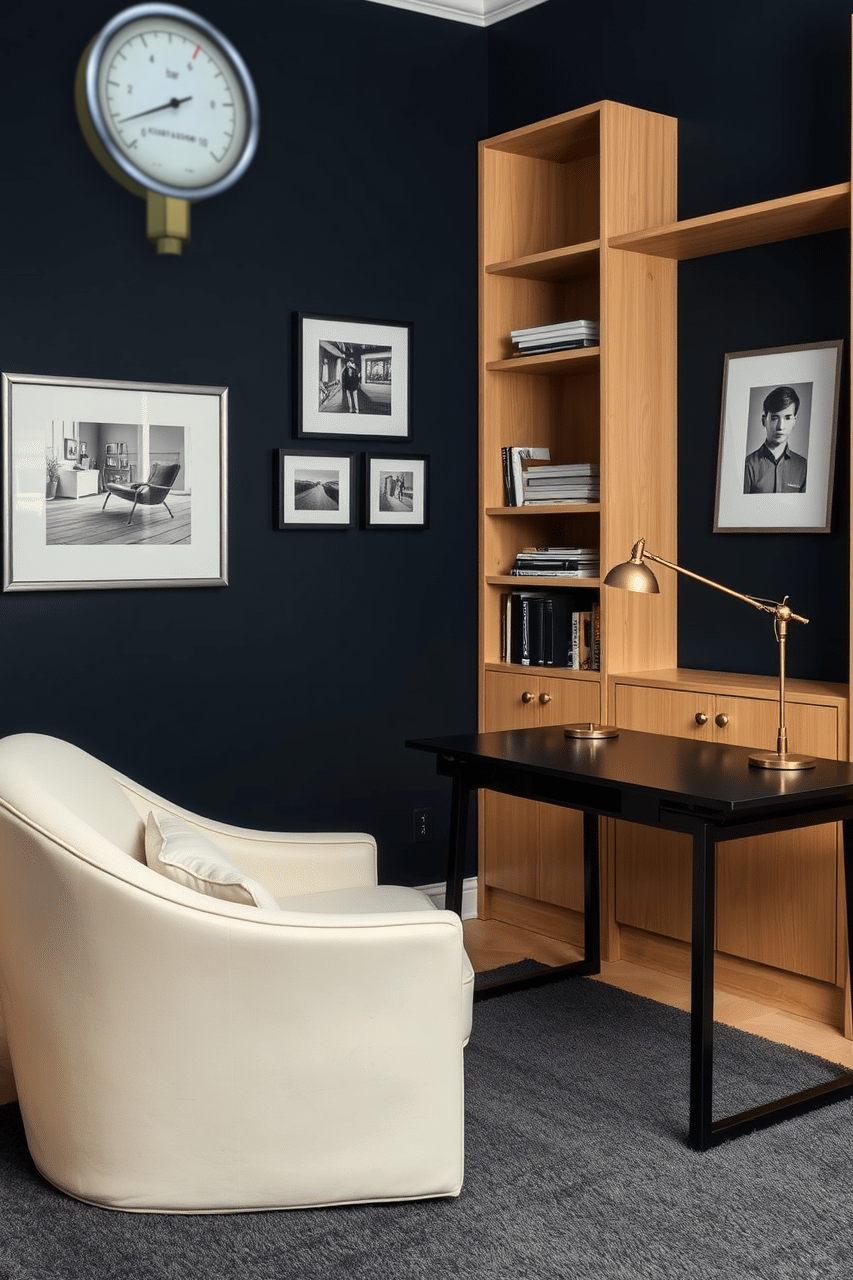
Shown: bar 0.75
